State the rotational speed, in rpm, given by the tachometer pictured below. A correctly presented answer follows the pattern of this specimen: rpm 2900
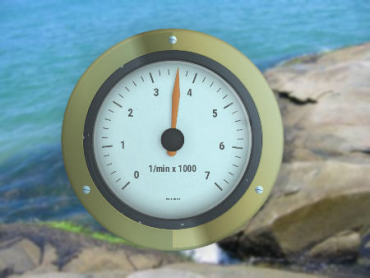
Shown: rpm 3600
